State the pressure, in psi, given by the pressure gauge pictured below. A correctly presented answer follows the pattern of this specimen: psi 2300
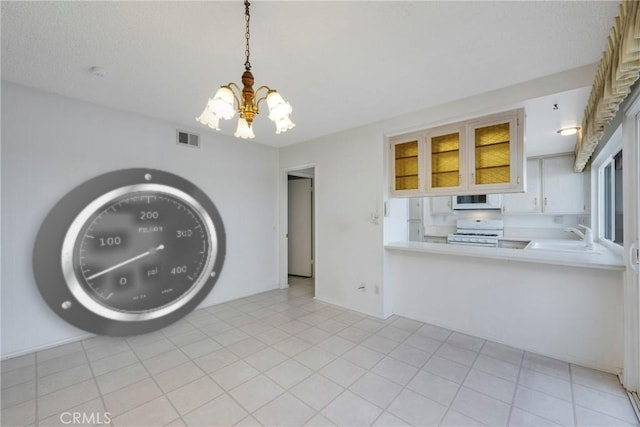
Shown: psi 40
